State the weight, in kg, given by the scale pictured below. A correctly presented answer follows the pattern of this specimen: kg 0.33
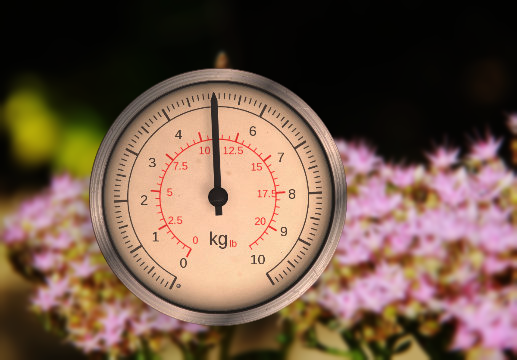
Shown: kg 5
